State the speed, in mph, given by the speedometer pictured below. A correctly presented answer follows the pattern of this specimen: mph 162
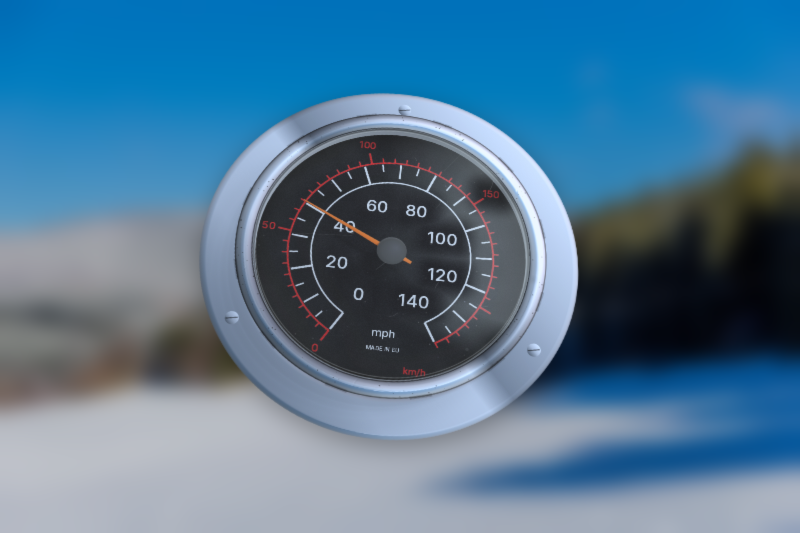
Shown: mph 40
